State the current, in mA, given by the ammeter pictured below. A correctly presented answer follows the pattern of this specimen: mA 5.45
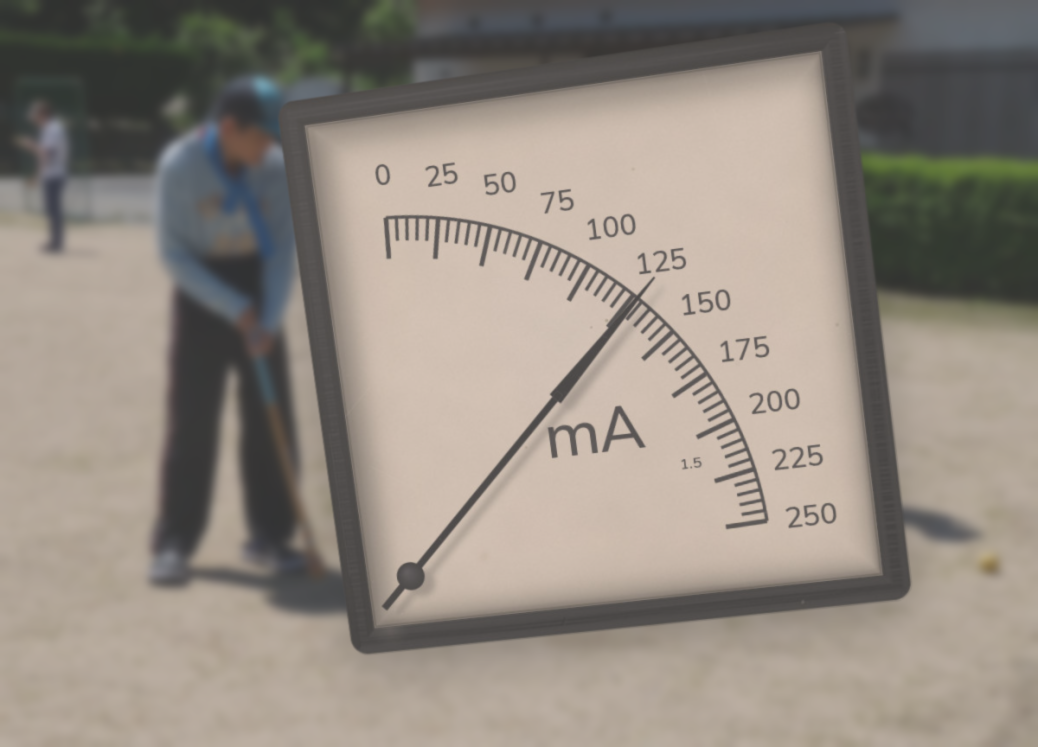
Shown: mA 127.5
